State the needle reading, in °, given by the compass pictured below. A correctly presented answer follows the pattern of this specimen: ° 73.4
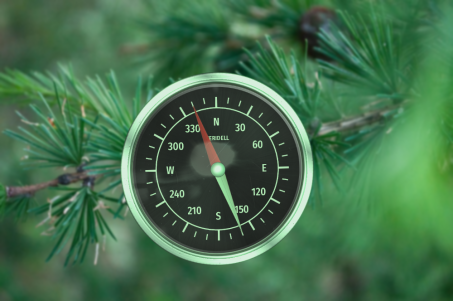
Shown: ° 340
